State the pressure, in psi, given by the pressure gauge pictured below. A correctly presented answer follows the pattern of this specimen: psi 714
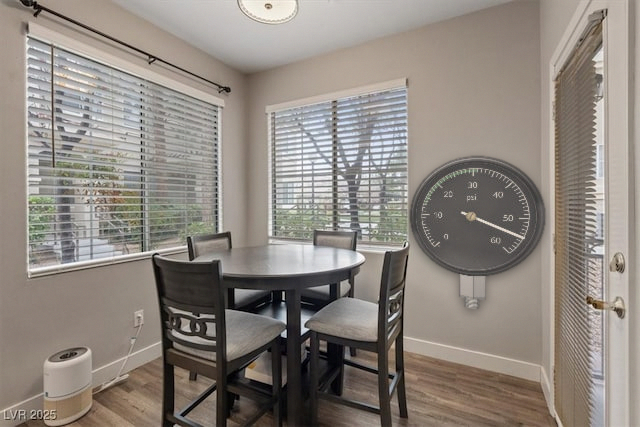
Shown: psi 55
